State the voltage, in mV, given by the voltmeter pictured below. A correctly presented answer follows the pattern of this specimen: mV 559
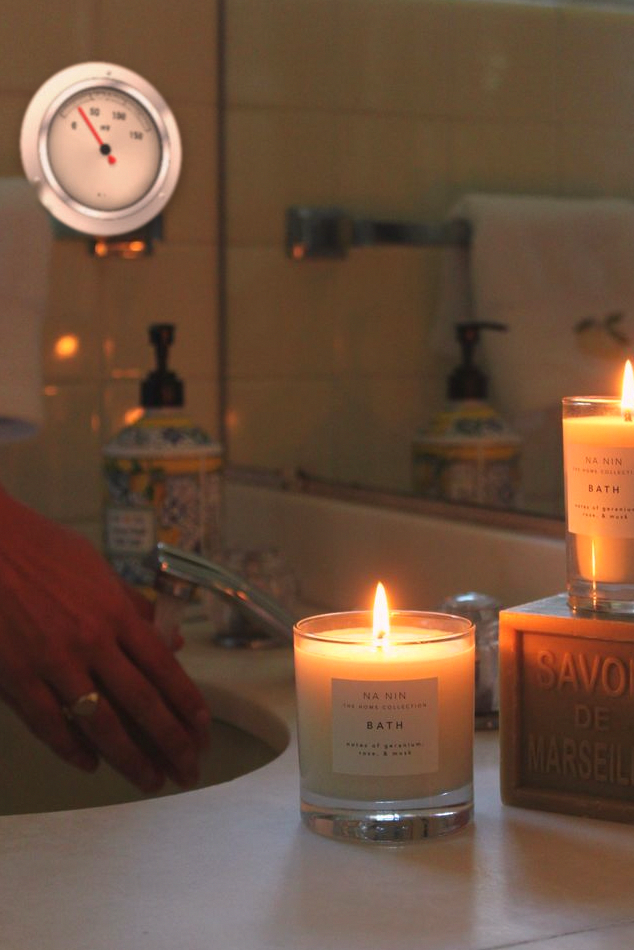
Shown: mV 25
